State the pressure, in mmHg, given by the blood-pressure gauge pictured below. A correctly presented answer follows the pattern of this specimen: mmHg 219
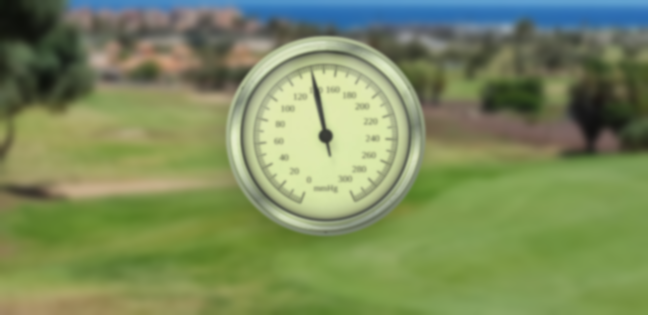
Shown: mmHg 140
